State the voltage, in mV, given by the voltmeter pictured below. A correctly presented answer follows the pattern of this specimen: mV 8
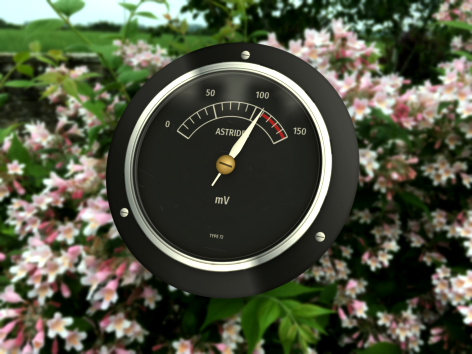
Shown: mV 110
